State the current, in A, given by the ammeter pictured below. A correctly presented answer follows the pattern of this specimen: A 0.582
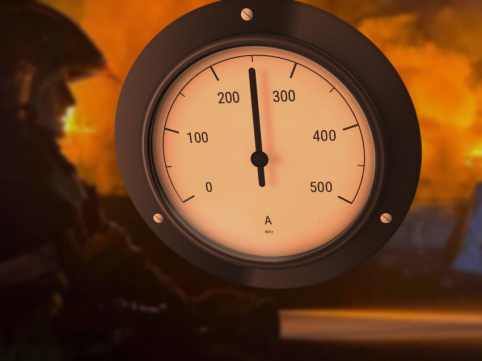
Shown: A 250
